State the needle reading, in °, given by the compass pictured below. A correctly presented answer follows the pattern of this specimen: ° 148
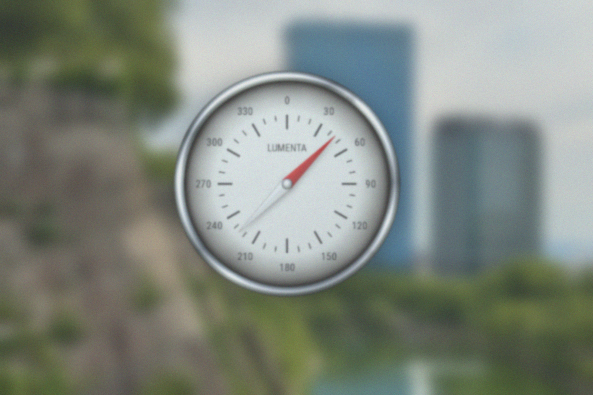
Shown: ° 45
